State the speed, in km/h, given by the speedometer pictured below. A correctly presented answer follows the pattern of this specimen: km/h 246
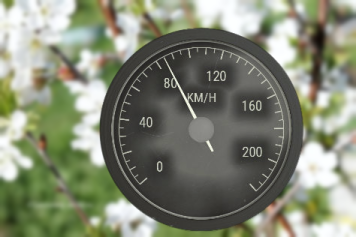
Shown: km/h 85
